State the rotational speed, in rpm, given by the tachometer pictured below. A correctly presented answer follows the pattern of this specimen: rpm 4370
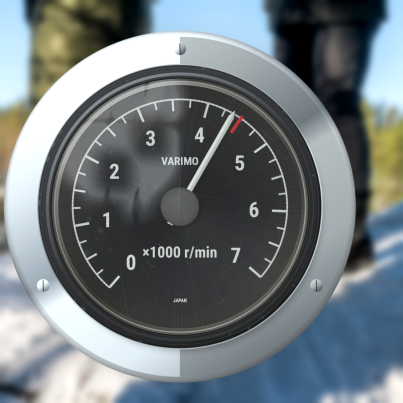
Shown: rpm 4375
